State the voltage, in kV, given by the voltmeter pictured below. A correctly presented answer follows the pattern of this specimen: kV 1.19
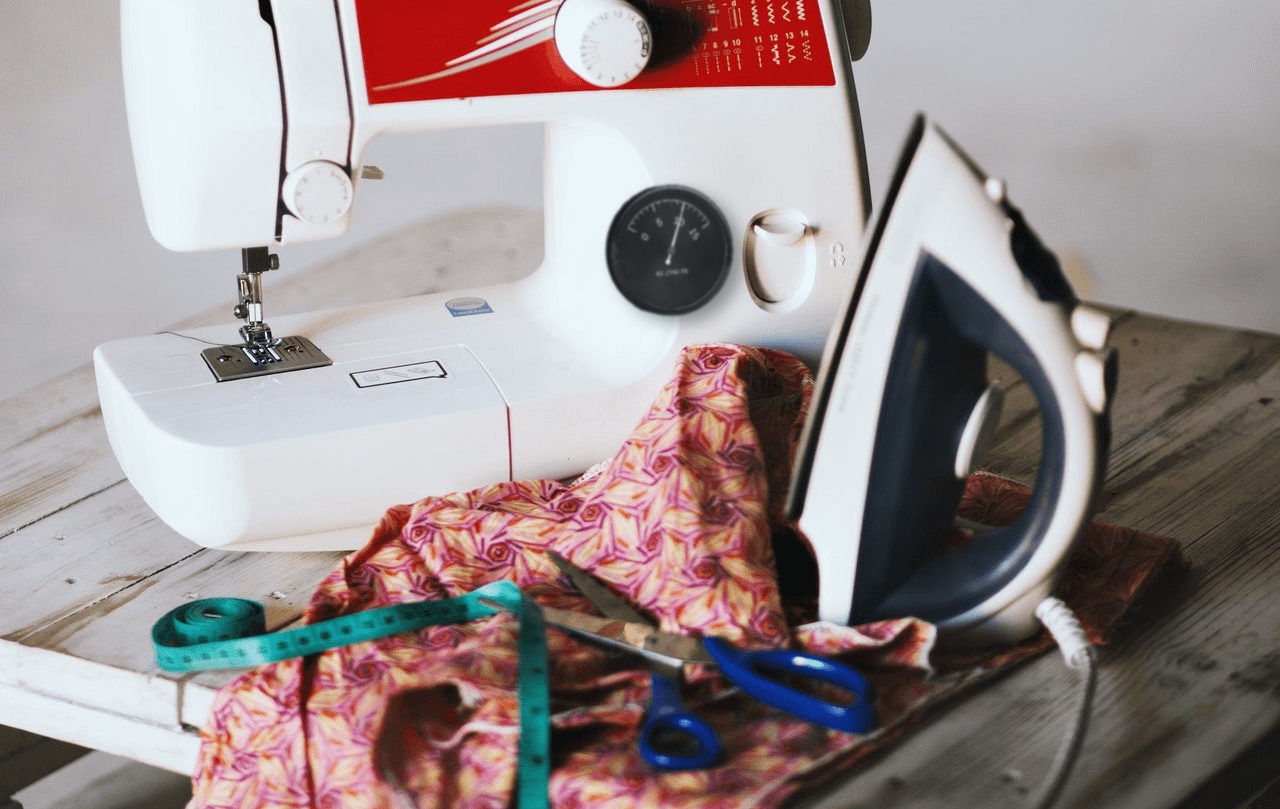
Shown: kV 10
